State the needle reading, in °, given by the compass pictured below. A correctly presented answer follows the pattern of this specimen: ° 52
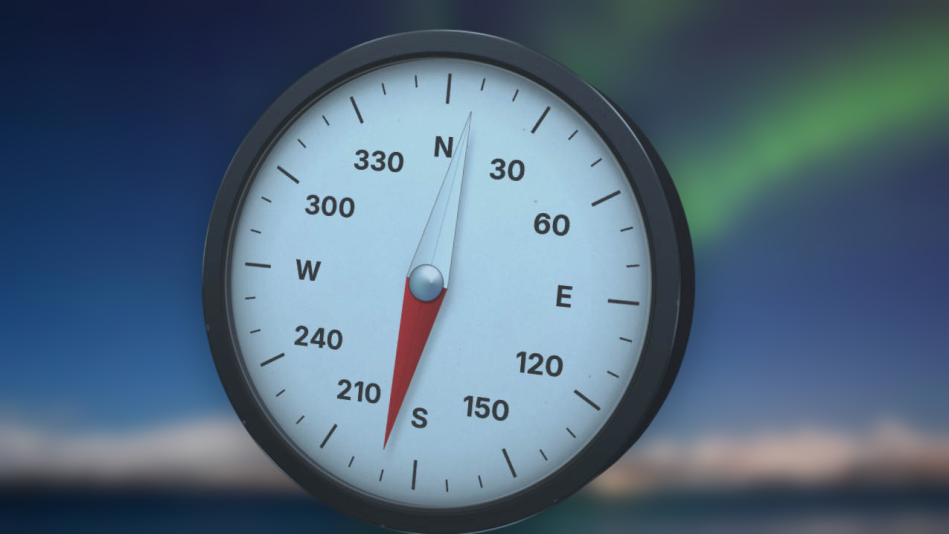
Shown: ° 190
